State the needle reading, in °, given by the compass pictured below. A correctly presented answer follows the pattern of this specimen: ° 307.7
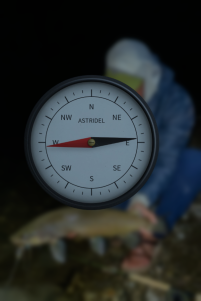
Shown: ° 265
